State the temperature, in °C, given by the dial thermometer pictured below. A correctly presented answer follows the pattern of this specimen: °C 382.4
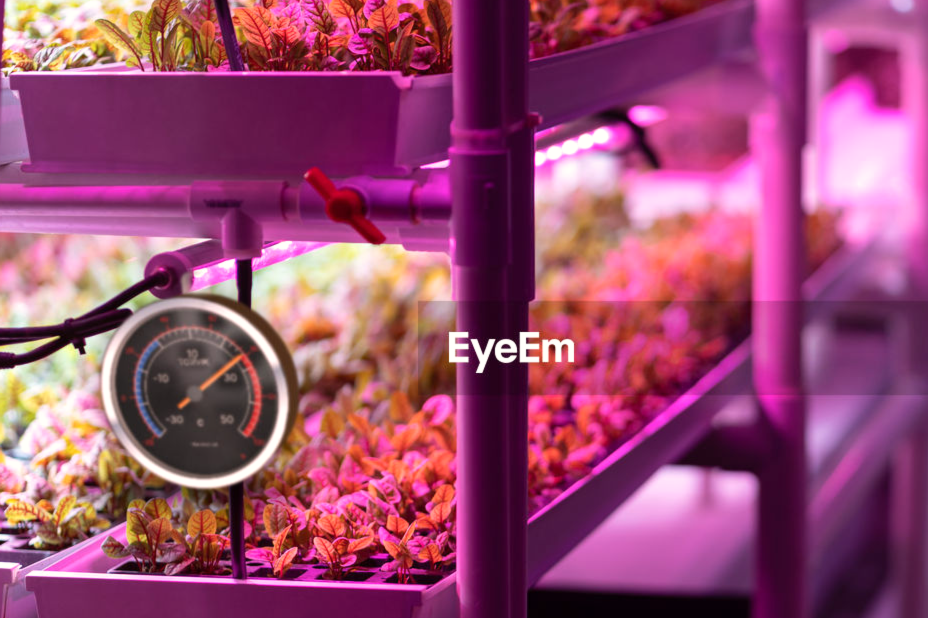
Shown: °C 26
